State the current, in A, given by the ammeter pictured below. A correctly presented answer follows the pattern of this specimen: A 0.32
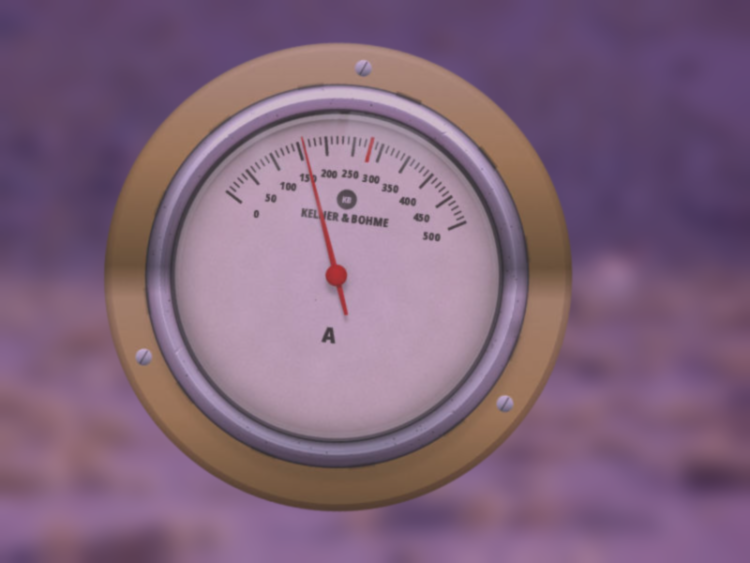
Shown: A 160
